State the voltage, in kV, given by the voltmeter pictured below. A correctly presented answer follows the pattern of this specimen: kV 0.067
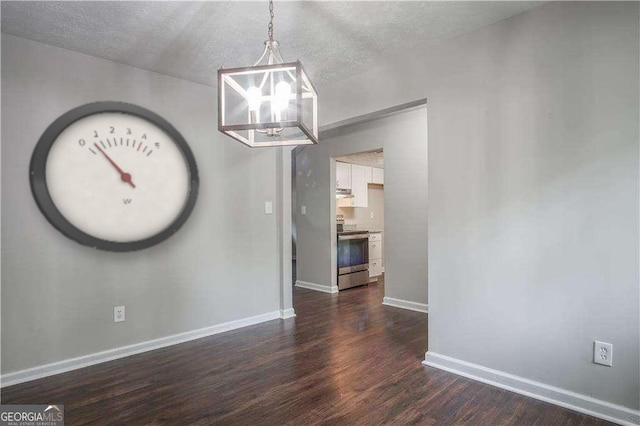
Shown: kV 0.5
